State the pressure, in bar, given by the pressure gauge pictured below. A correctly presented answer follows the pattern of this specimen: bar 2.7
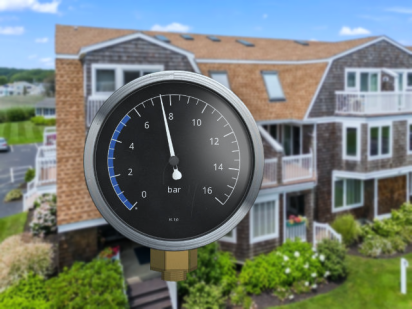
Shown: bar 7.5
